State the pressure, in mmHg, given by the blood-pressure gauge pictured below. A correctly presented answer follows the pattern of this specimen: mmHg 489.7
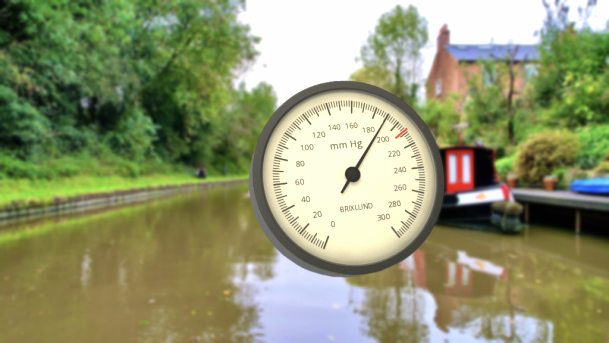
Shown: mmHg 190
